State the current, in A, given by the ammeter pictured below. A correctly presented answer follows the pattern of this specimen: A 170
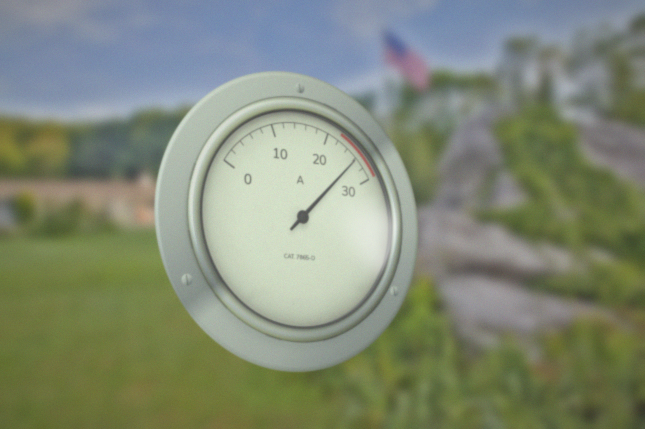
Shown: A 26
